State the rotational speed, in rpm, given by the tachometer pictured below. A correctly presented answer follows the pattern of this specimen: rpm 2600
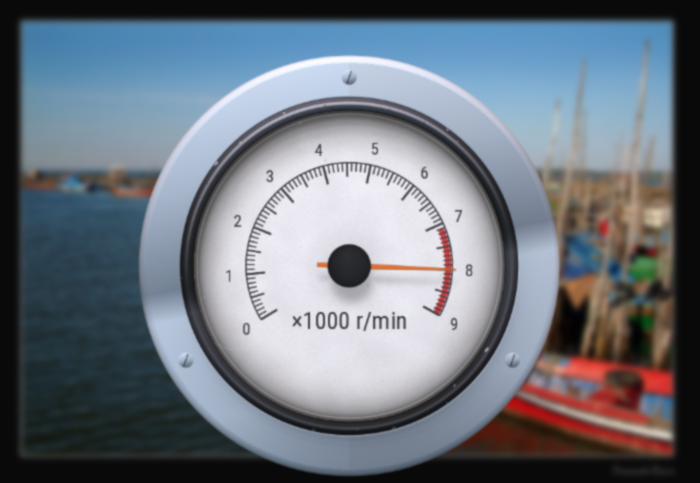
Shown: rpm 8000
